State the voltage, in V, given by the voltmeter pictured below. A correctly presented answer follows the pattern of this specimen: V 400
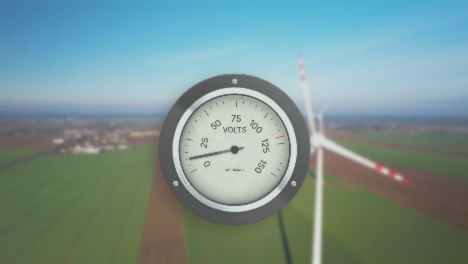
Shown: V 10
